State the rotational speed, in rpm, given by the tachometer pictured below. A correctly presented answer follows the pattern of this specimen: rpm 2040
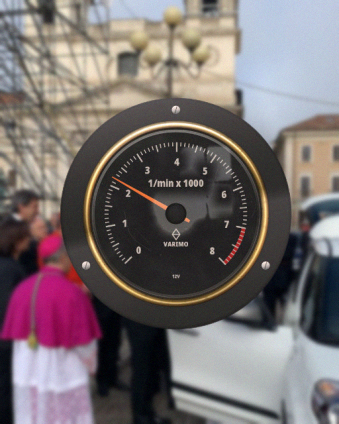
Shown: rpm 2200
